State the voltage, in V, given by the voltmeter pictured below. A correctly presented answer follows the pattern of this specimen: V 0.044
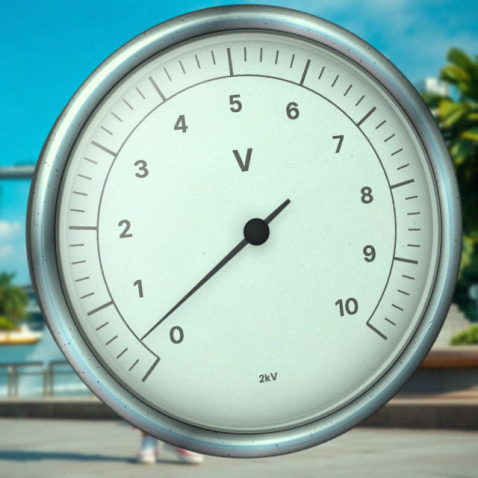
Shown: V 0.4
